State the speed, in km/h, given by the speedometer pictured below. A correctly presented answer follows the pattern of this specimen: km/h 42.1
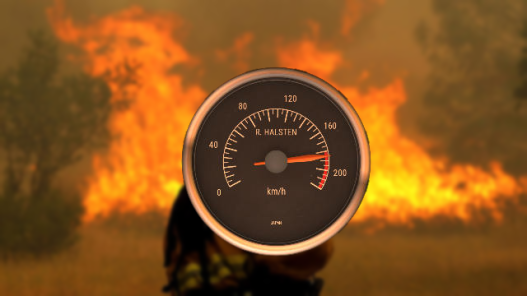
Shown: km/h 185
